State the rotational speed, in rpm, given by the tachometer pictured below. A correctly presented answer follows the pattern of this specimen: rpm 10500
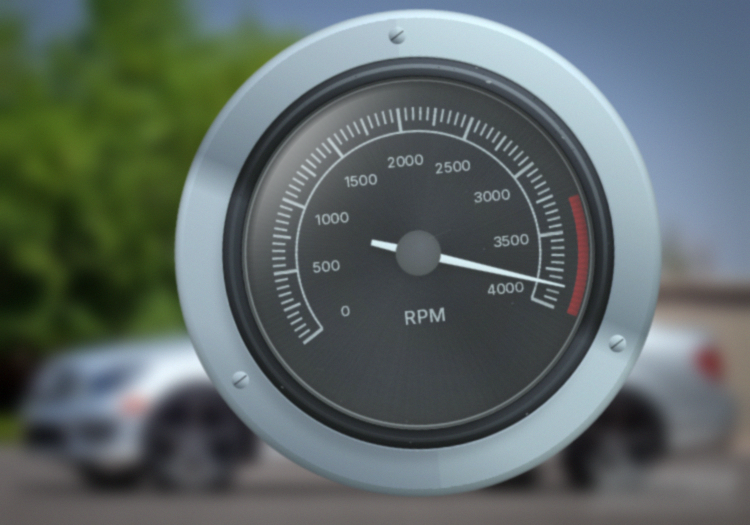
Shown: rpm 3850
